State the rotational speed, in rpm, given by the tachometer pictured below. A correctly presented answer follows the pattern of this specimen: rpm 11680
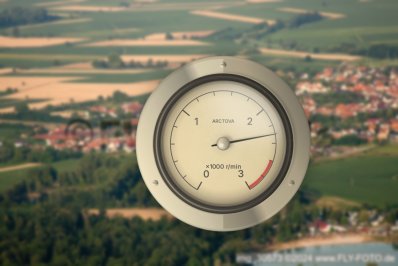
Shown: rpm 2300
